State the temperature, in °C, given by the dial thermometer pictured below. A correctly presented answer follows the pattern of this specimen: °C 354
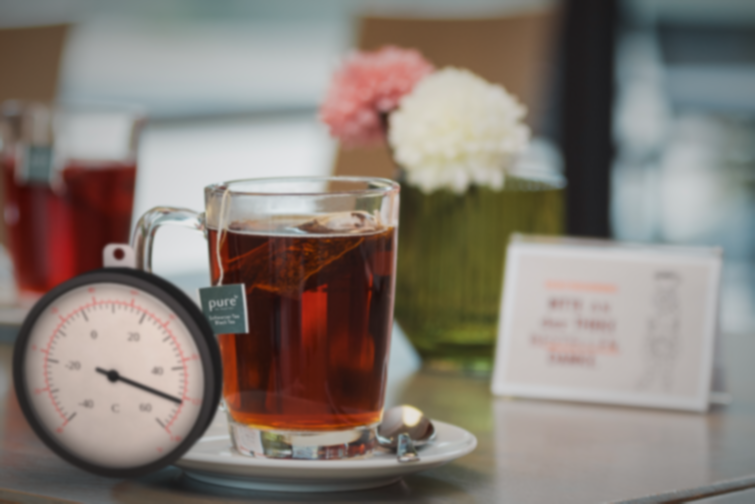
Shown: °C 50
